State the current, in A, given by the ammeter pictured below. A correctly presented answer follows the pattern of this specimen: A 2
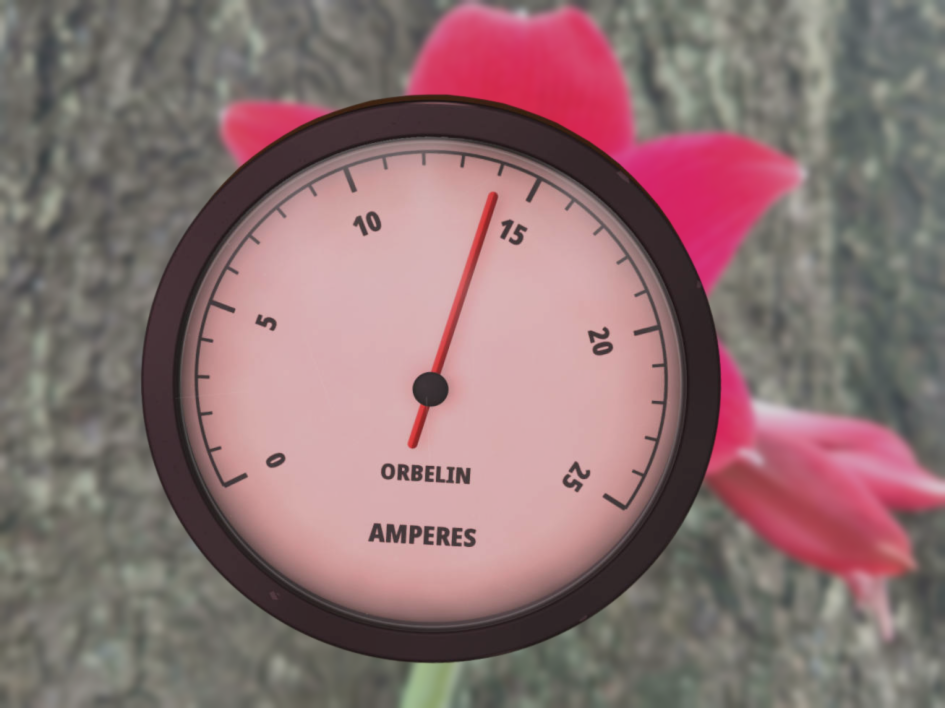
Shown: A 14
